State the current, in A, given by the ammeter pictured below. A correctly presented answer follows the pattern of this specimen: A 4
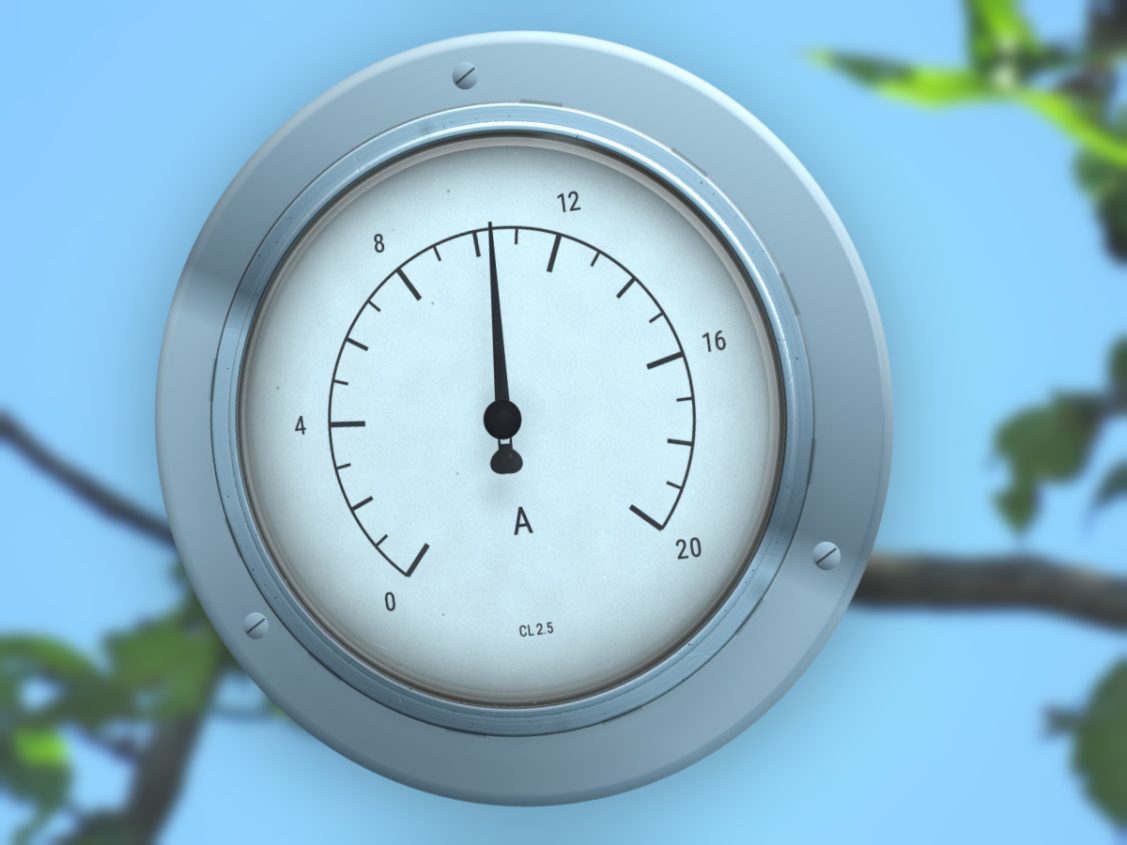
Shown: A 10.5
